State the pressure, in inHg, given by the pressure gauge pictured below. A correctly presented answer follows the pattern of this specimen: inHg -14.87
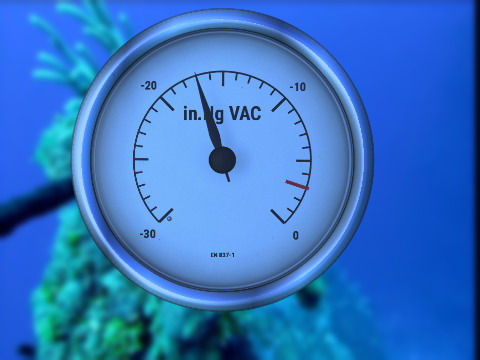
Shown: inHg -17
